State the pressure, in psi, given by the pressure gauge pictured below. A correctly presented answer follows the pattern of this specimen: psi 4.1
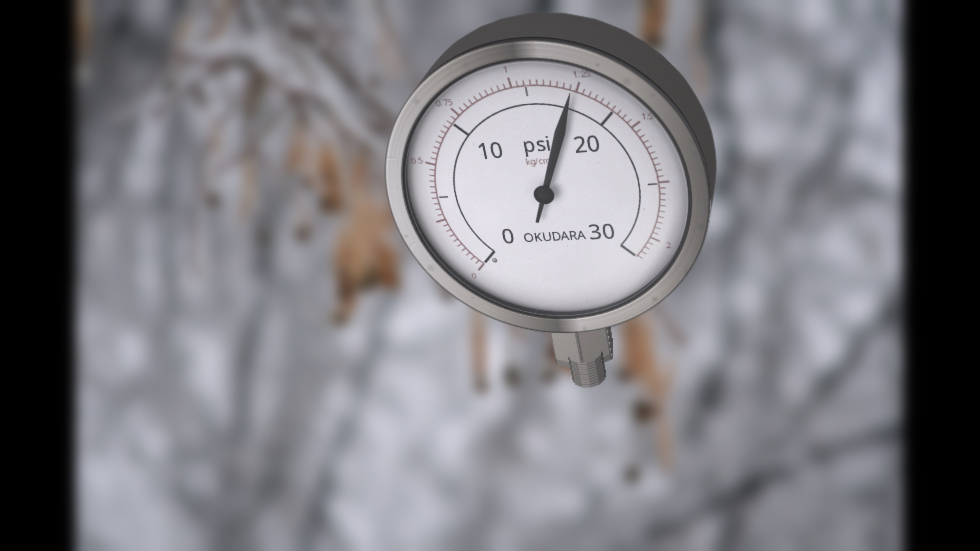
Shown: psi 17.5
